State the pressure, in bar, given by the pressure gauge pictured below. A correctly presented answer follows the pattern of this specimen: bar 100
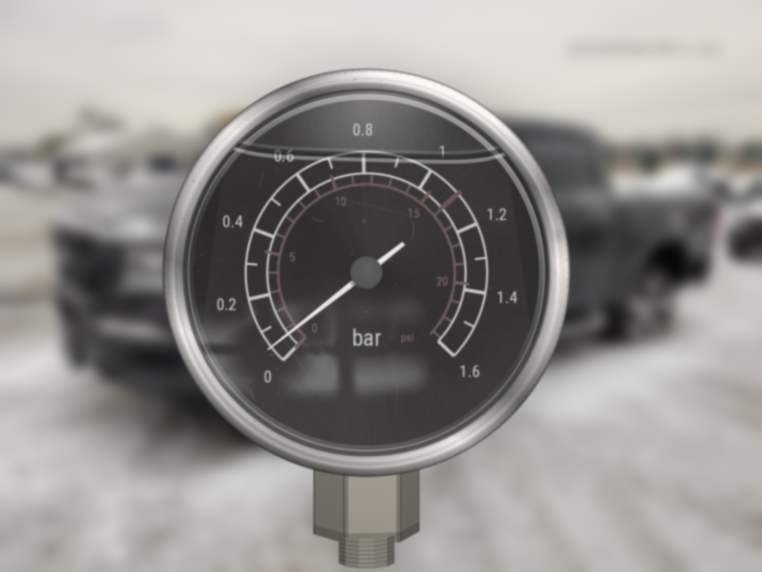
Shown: bar 0.05
